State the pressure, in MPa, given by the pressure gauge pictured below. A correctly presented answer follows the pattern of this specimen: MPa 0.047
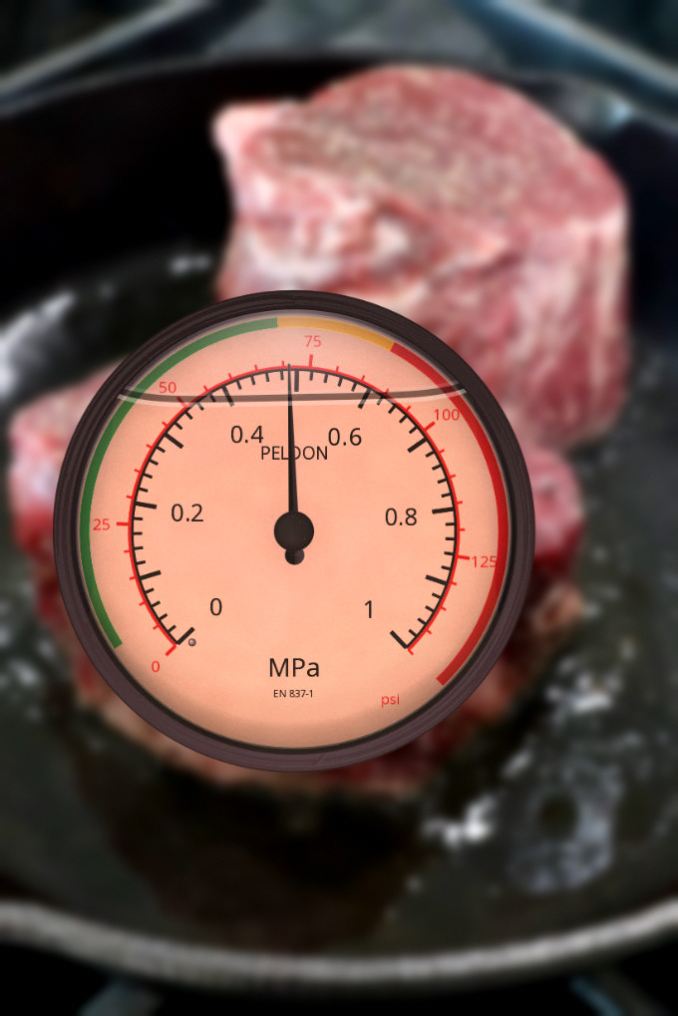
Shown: MPa 0.49
